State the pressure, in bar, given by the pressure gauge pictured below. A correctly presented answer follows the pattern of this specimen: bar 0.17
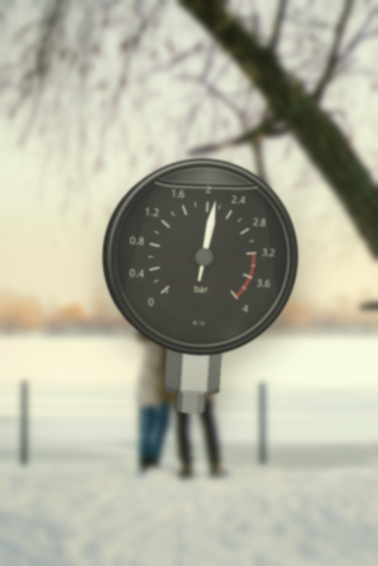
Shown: bar 2.1
